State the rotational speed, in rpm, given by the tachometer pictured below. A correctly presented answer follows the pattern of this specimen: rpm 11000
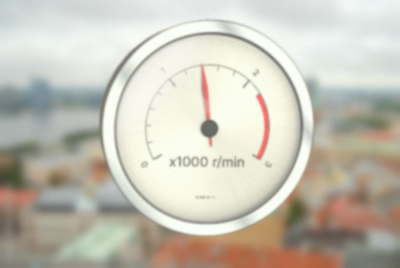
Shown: rpm 1400
